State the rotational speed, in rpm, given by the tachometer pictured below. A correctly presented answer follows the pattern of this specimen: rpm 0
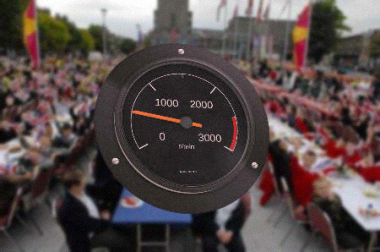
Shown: rpm 500
